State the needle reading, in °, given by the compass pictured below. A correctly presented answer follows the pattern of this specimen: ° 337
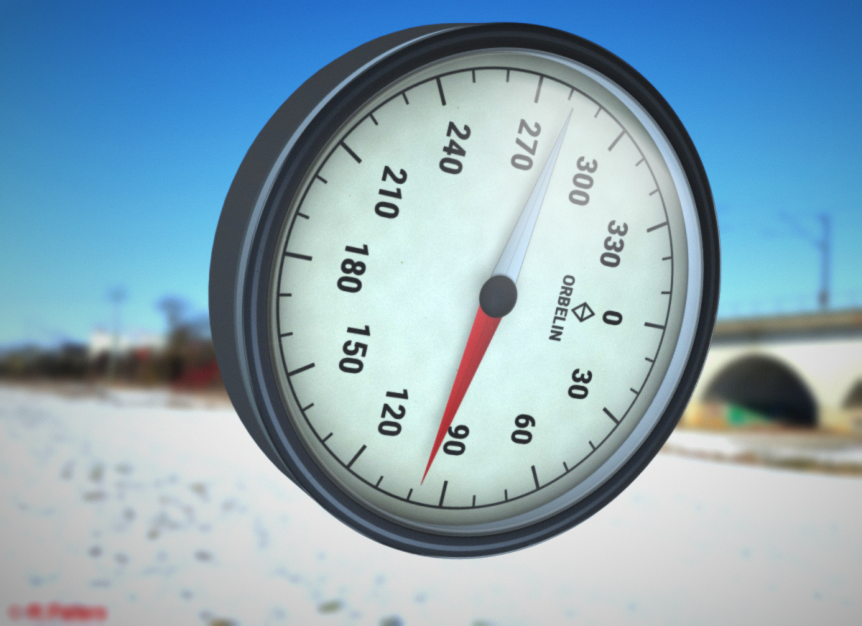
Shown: ° 100
